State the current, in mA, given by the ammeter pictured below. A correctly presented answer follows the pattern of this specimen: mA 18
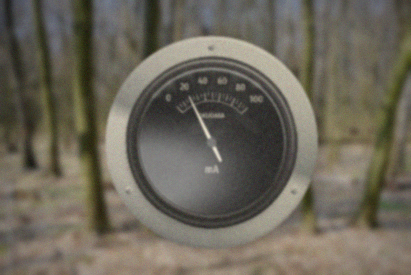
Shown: mA 20
